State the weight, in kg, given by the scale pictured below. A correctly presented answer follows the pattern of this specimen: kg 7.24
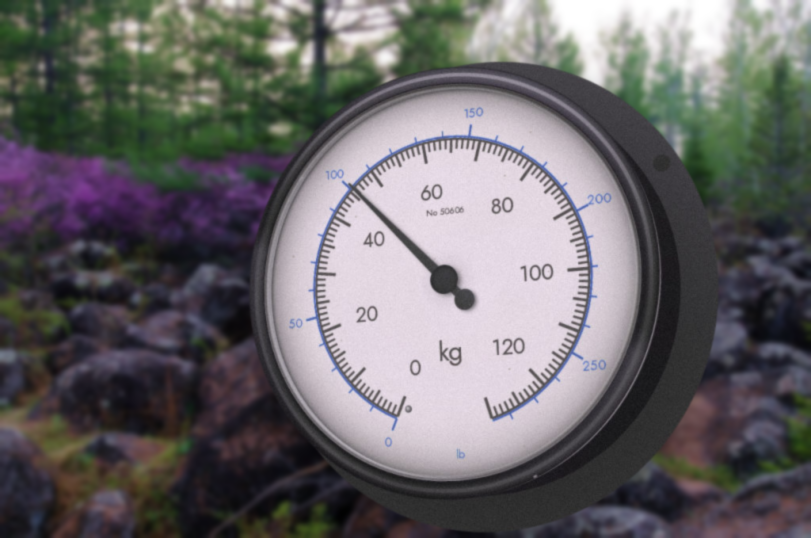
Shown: kg 46
